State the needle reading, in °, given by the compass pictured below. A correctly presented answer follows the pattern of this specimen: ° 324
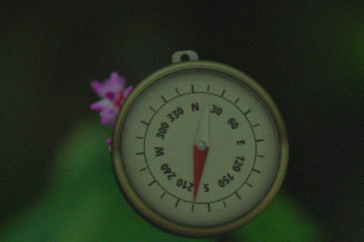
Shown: ° 195
